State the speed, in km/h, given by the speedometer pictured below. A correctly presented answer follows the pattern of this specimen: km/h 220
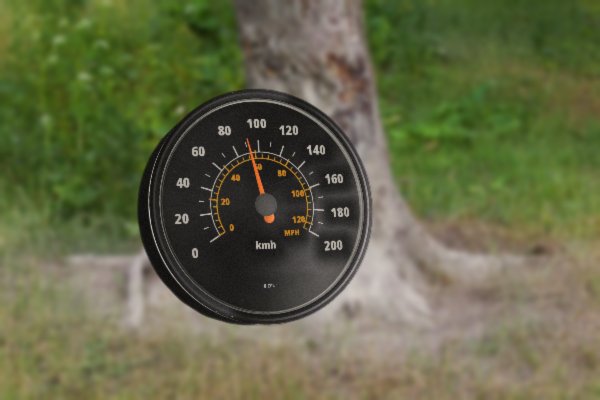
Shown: km/h 90
